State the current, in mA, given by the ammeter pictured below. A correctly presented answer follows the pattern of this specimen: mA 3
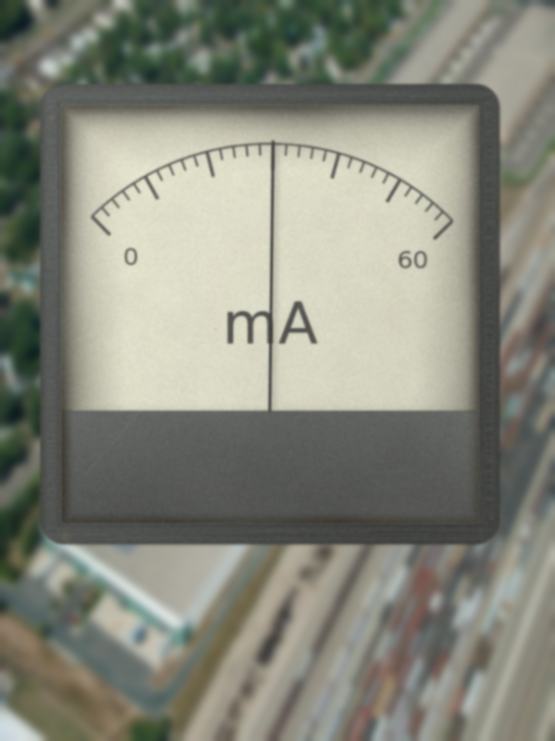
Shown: mA 30
